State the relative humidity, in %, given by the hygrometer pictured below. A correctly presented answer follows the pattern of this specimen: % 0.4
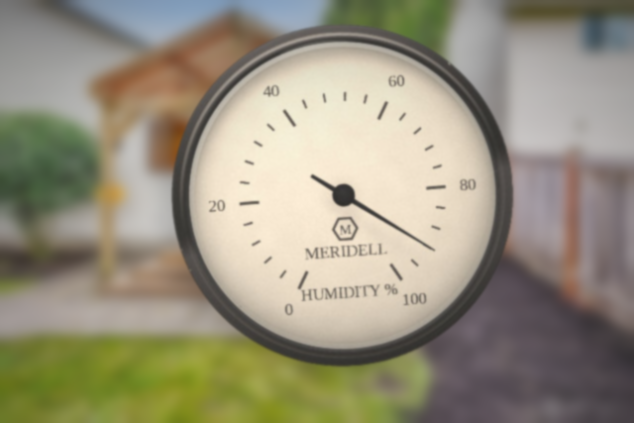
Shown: % 92
